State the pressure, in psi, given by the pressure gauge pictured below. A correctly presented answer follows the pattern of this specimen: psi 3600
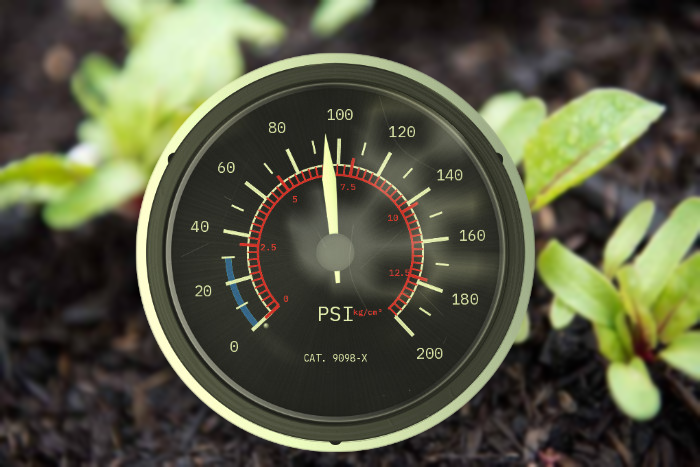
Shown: psi 95
